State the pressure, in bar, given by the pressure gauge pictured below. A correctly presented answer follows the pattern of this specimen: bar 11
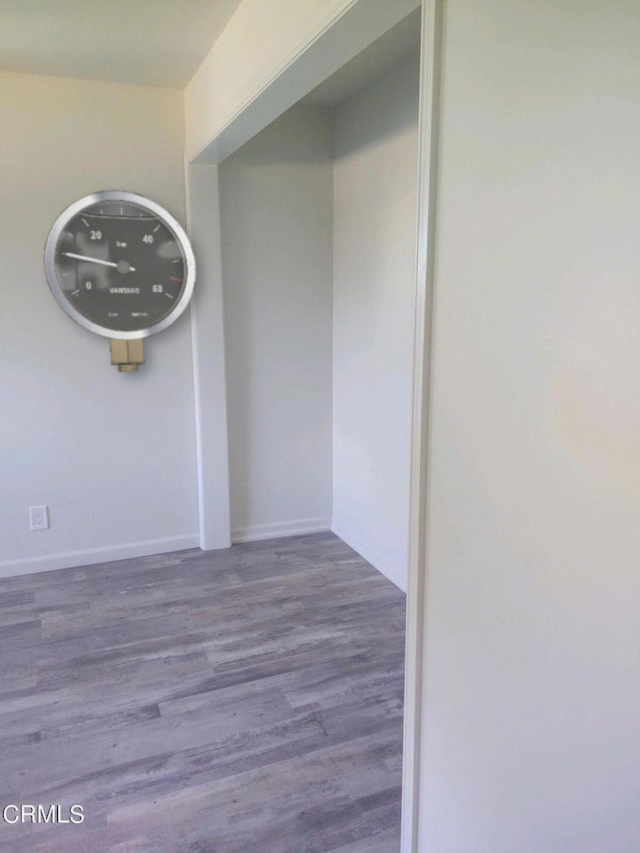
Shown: bar 10
